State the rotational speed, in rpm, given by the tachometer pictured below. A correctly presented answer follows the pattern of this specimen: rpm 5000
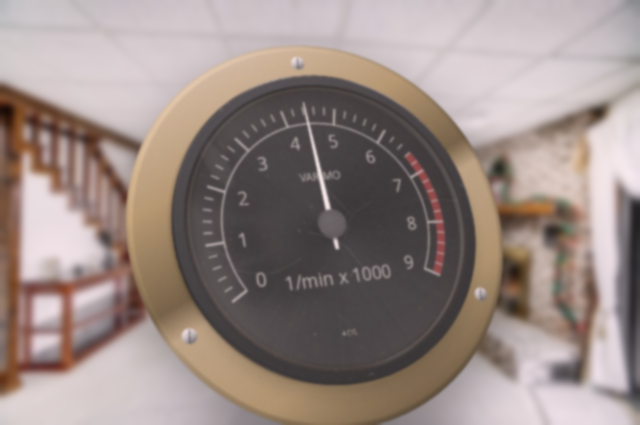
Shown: rpm 4400
